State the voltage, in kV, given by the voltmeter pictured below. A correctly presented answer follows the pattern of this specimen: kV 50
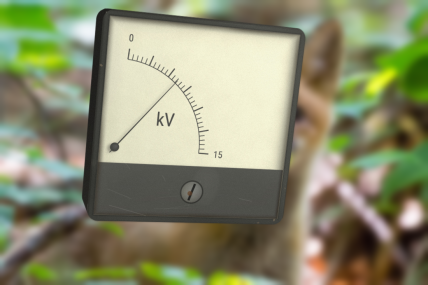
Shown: kV 6
